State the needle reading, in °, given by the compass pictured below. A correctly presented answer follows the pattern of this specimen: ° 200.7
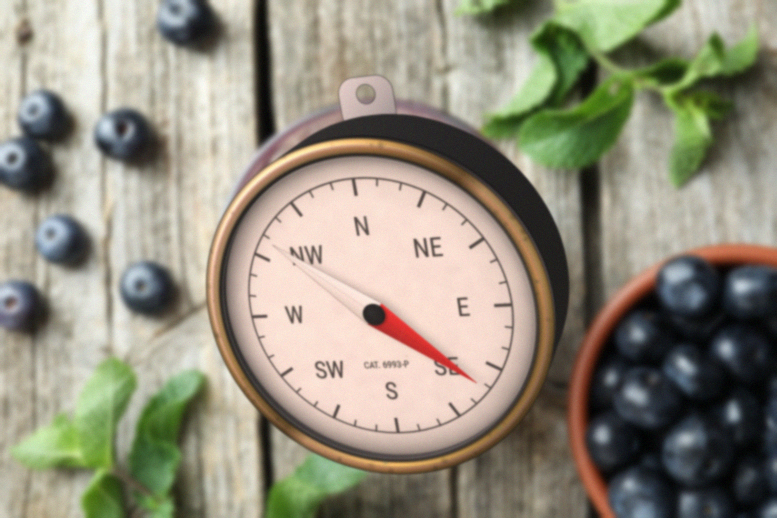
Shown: ° 130
